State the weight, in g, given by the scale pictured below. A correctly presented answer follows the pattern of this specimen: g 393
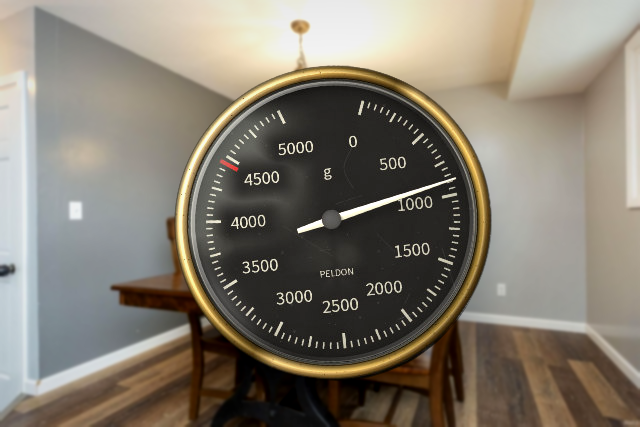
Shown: g 900
